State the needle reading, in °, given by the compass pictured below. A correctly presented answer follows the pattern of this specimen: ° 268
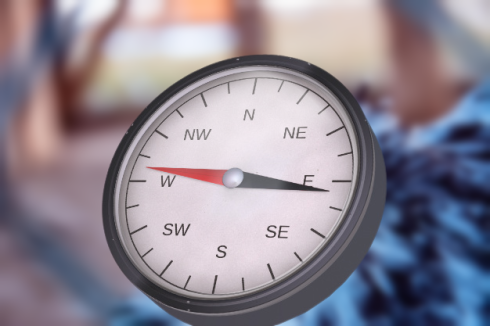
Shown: ° 277.5
